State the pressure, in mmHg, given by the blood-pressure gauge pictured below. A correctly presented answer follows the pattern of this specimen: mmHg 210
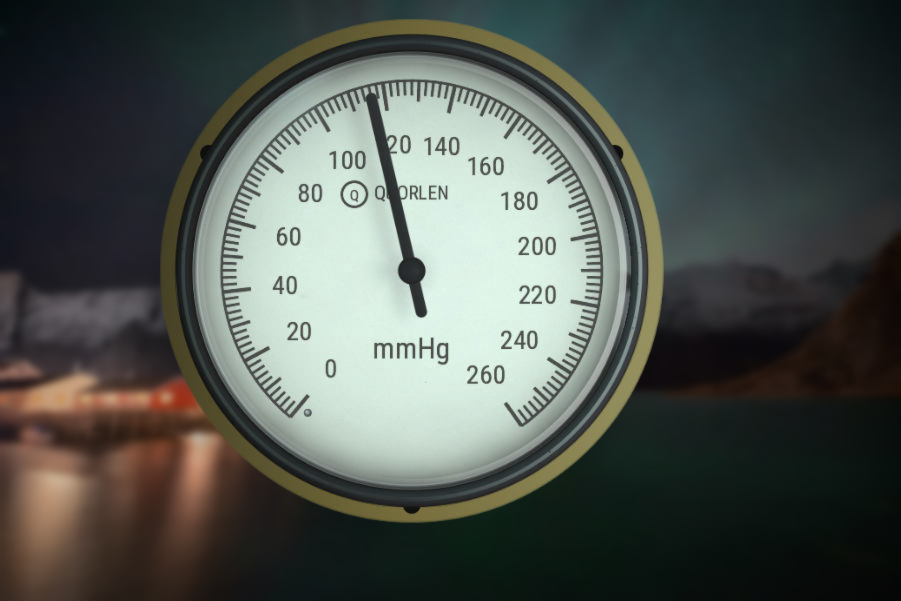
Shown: mmHg 116
